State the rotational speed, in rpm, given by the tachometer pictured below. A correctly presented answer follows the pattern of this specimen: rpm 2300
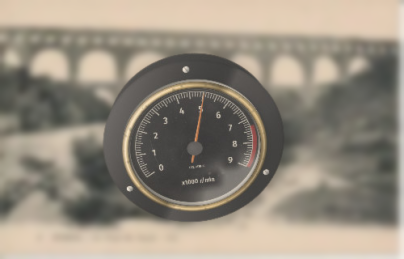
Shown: rpm 5000
